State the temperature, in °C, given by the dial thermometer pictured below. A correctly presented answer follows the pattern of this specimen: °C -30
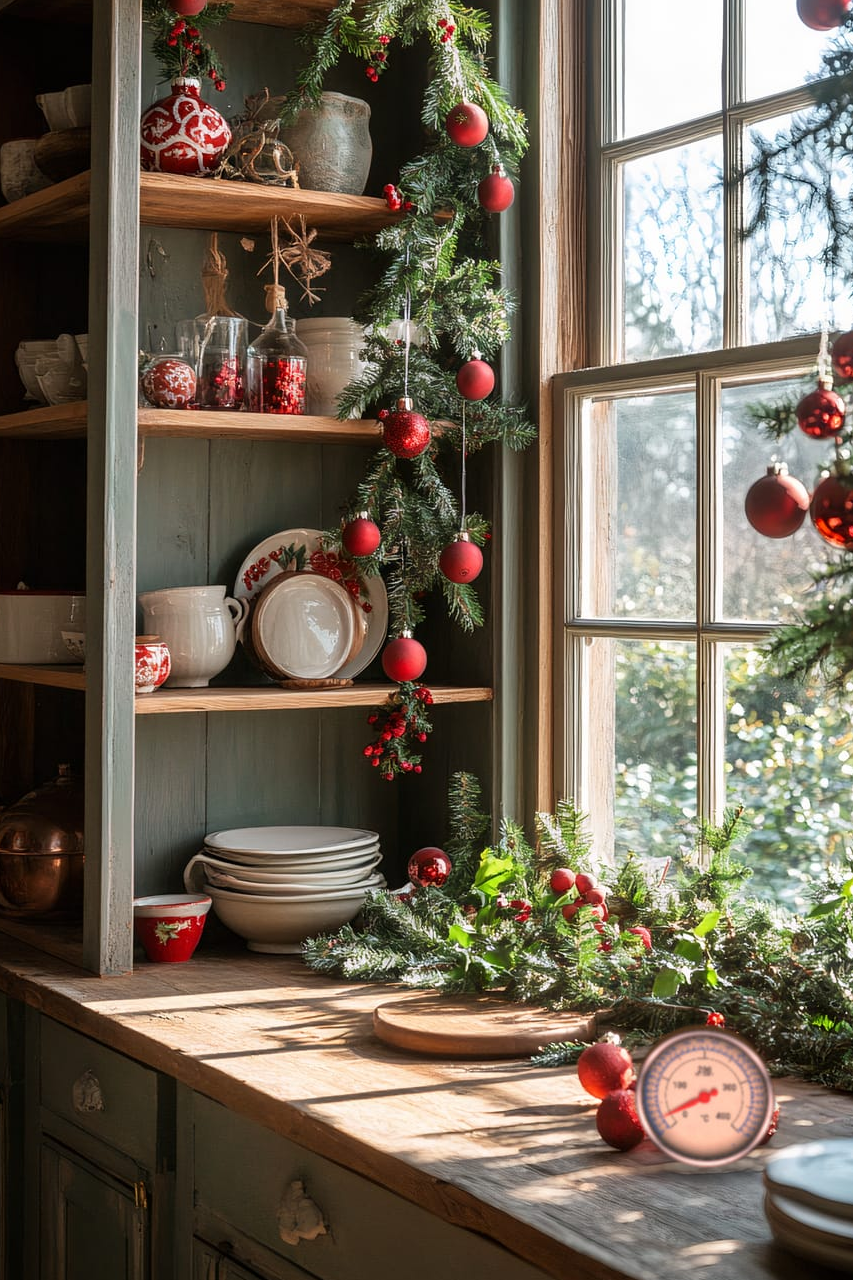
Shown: °C 25
